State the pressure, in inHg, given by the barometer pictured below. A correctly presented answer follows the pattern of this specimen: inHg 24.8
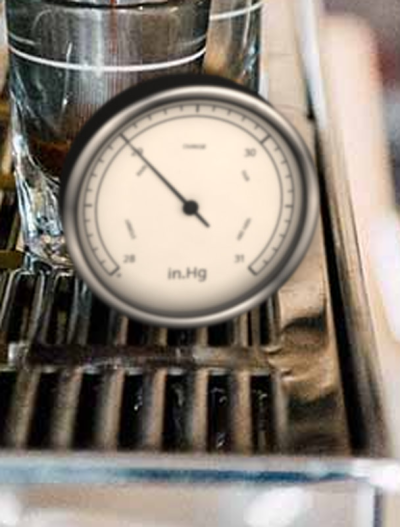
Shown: inHg 29
